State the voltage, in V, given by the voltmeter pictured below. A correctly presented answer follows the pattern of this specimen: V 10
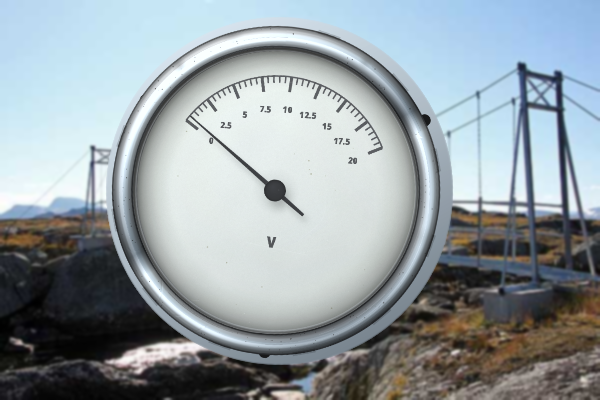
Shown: V 0.5
